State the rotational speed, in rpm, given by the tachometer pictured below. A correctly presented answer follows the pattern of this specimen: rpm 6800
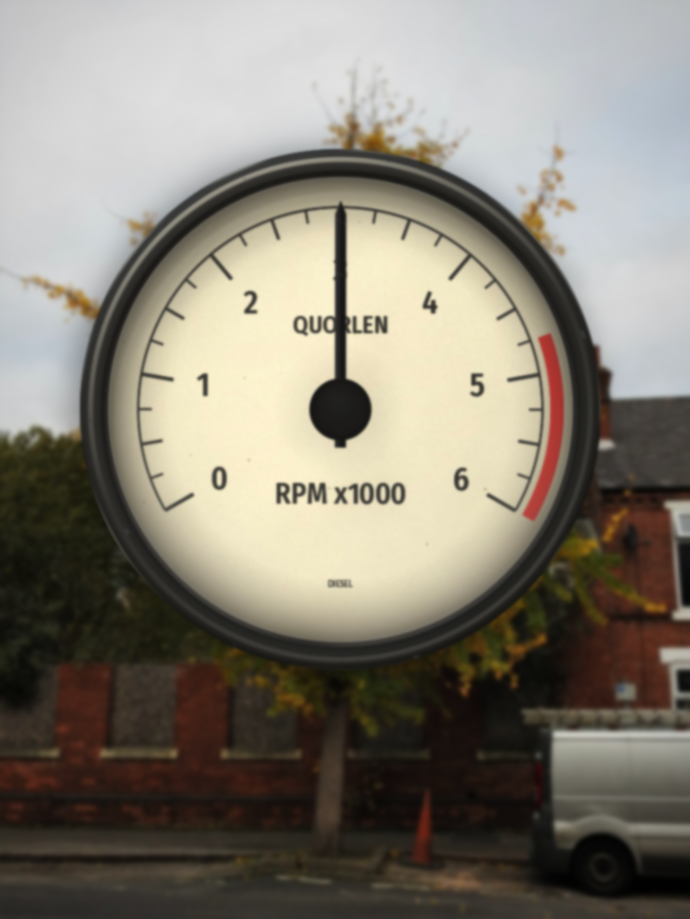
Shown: rpm 3000
